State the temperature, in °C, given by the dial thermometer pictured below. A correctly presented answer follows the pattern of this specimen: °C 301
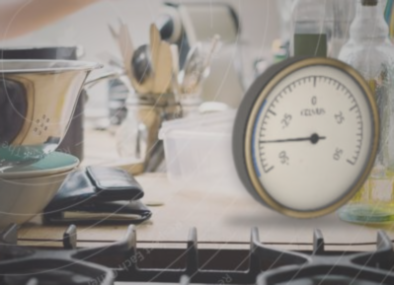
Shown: °C -37.5
